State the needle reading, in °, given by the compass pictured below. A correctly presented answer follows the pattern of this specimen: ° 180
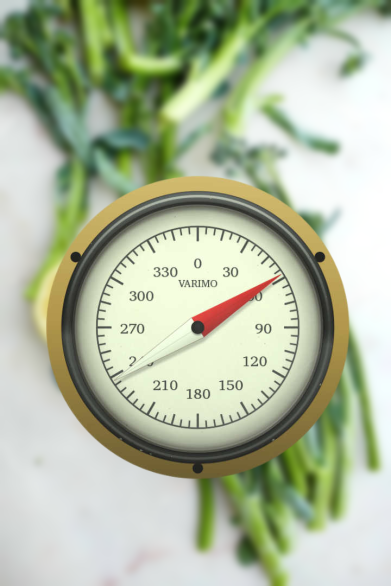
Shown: ° 57.5
